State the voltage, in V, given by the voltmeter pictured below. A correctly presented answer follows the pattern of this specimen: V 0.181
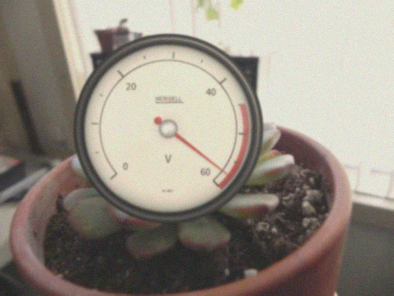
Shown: V 57.5
